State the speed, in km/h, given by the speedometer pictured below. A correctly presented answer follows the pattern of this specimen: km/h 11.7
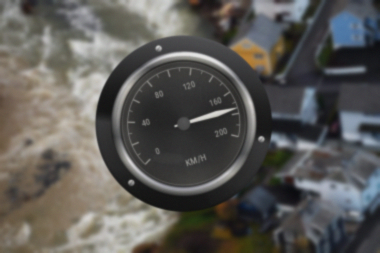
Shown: km/h 175
